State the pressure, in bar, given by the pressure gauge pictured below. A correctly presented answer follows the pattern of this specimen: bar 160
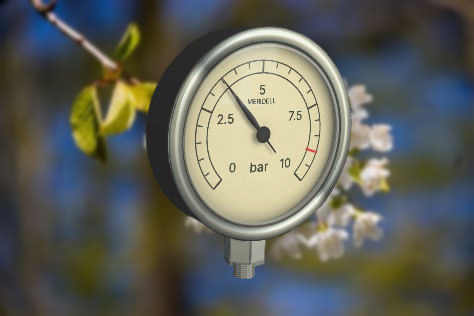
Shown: bar 3.5
